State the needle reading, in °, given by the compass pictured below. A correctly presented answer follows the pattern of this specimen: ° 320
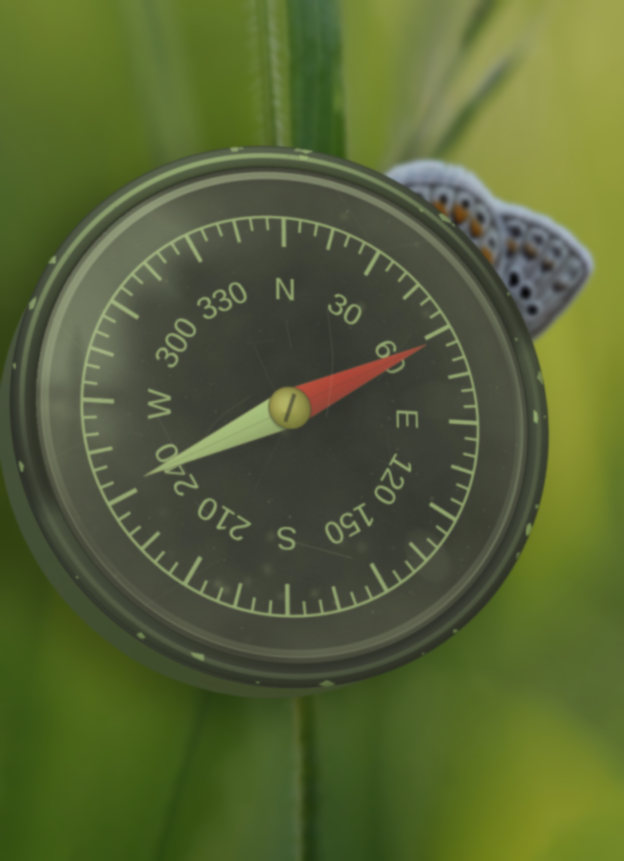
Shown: ° 62.5
